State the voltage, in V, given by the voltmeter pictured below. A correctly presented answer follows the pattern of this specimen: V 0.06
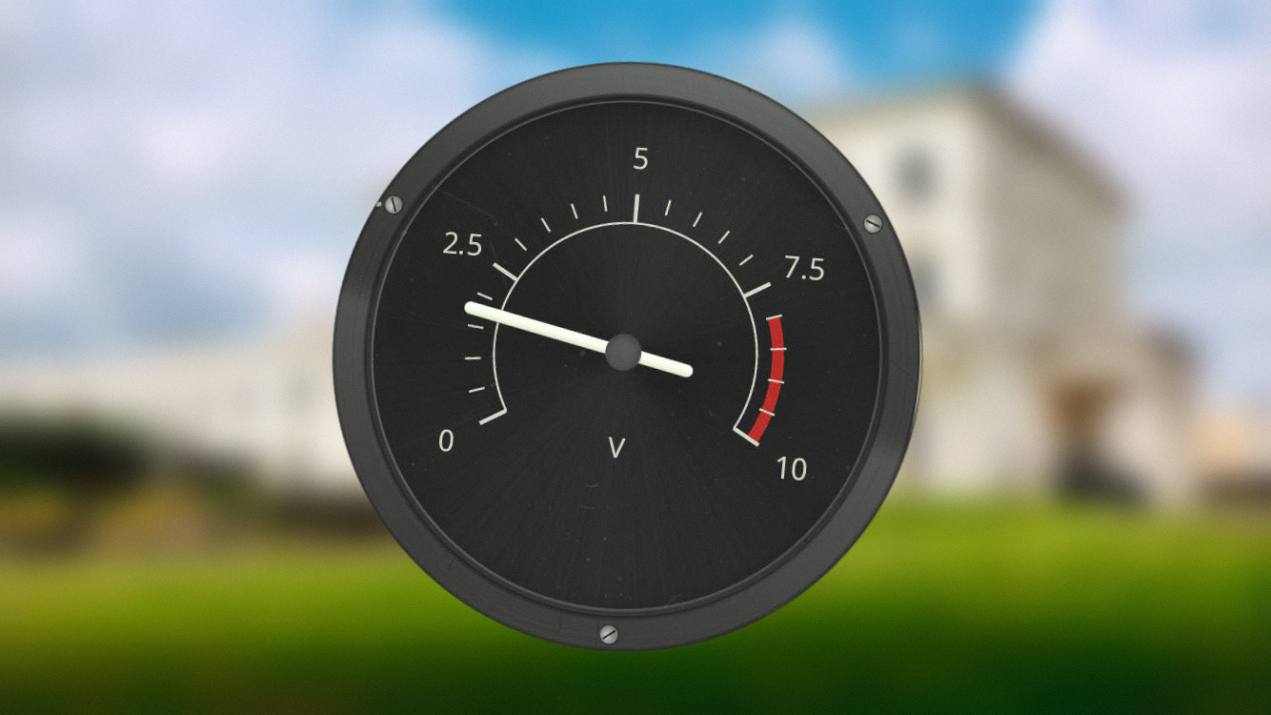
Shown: V 1.75
